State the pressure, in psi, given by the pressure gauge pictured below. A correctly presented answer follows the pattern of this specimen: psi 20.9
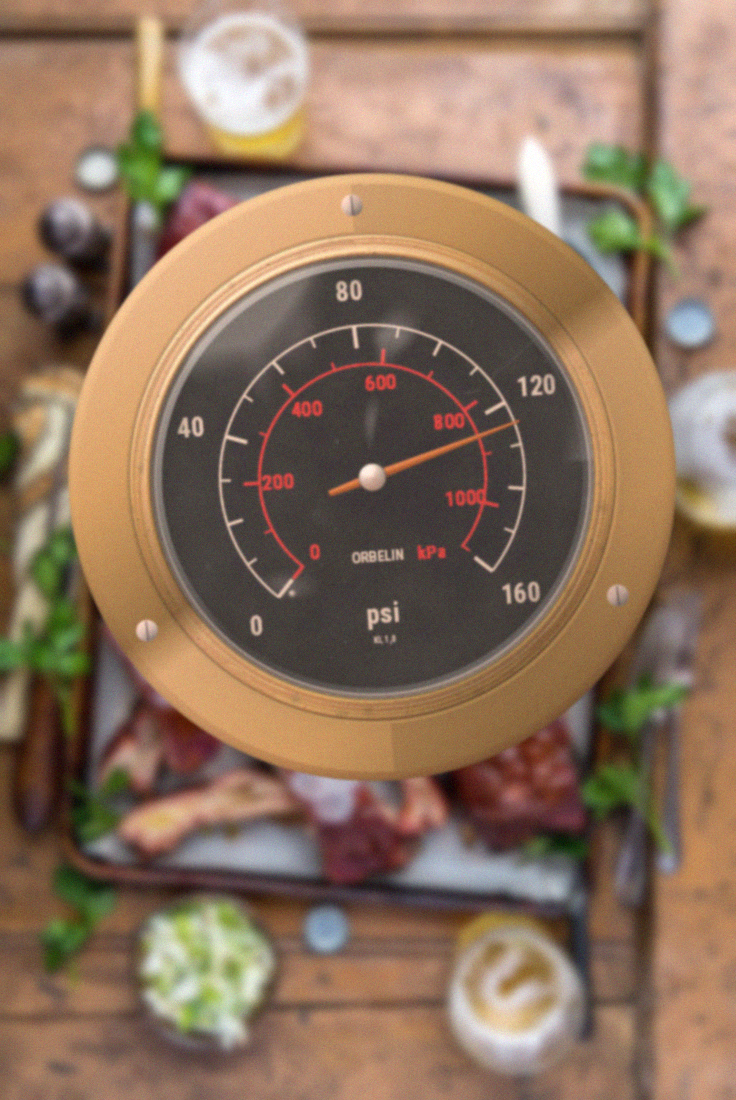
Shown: psi 125
